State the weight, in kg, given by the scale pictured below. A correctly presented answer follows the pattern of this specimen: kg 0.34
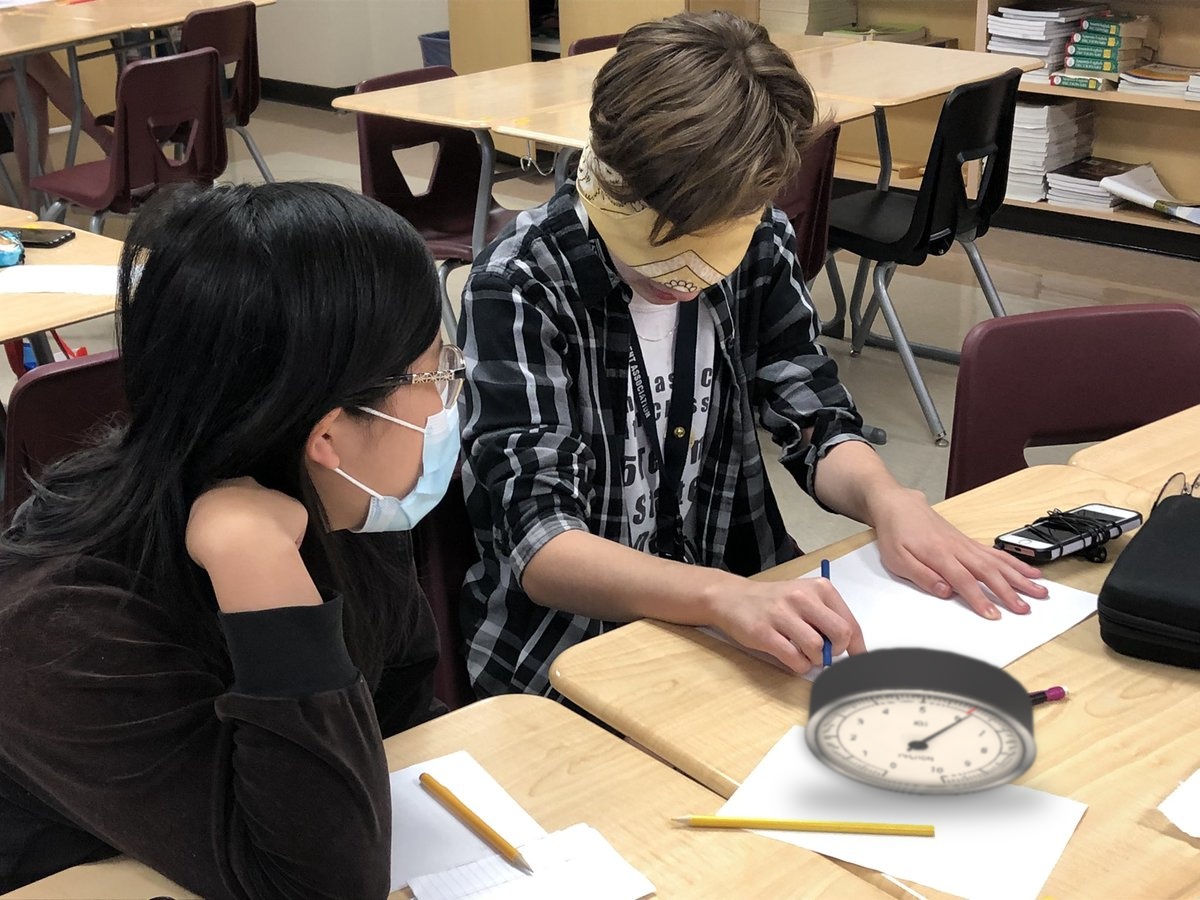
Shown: kg 6
